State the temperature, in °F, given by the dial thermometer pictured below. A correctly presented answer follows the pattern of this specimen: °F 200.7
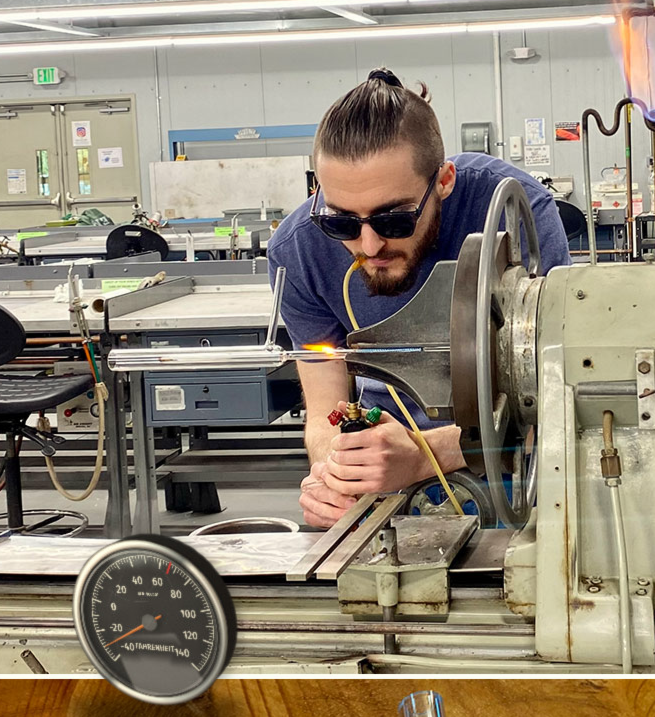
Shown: °F -30
